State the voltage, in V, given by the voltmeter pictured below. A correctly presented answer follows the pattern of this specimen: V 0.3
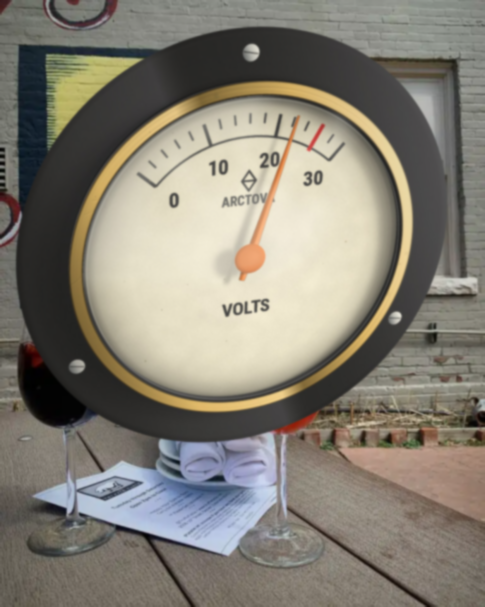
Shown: V 22
